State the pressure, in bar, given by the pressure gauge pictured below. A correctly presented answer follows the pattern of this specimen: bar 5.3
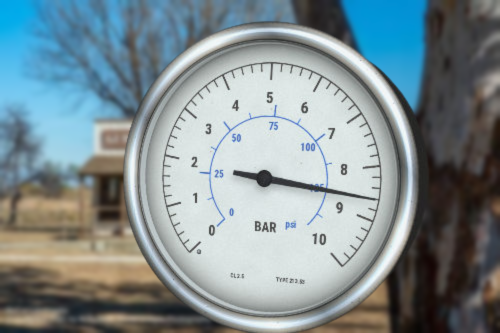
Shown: bar 8.6
